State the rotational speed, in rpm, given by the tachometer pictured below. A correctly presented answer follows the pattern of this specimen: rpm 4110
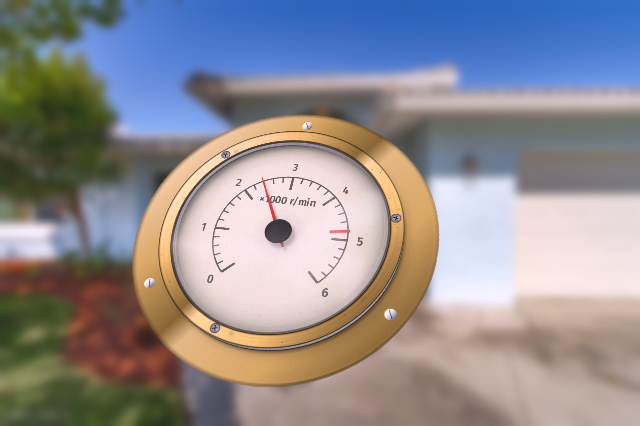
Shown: rpm 2400
